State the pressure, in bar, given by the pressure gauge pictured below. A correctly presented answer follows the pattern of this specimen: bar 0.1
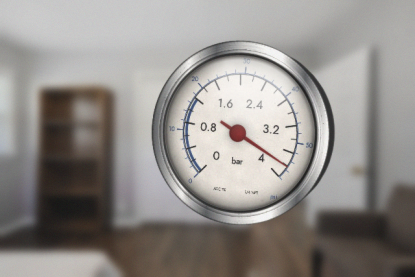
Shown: bar 3.8
